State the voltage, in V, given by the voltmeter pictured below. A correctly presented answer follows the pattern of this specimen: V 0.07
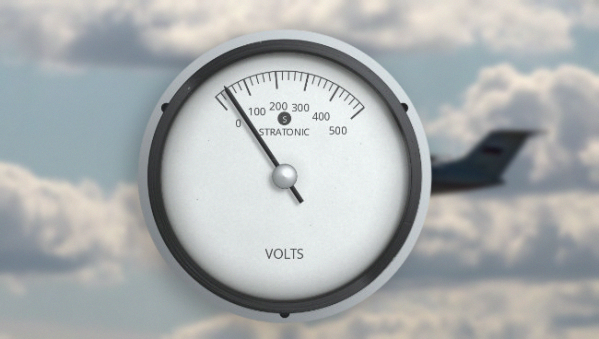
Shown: V 40
